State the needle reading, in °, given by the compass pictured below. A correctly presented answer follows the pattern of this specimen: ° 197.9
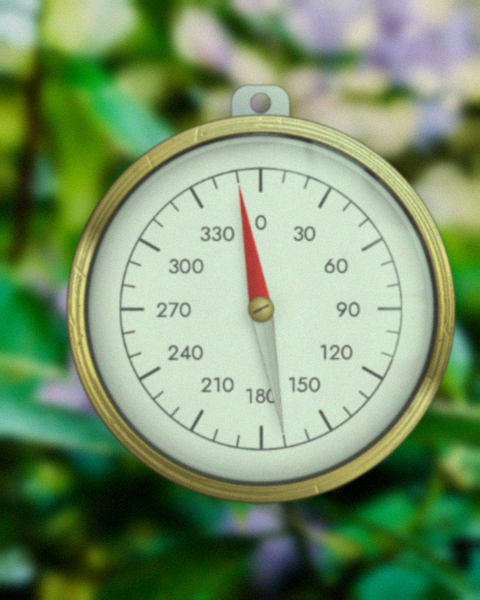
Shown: ° 350
